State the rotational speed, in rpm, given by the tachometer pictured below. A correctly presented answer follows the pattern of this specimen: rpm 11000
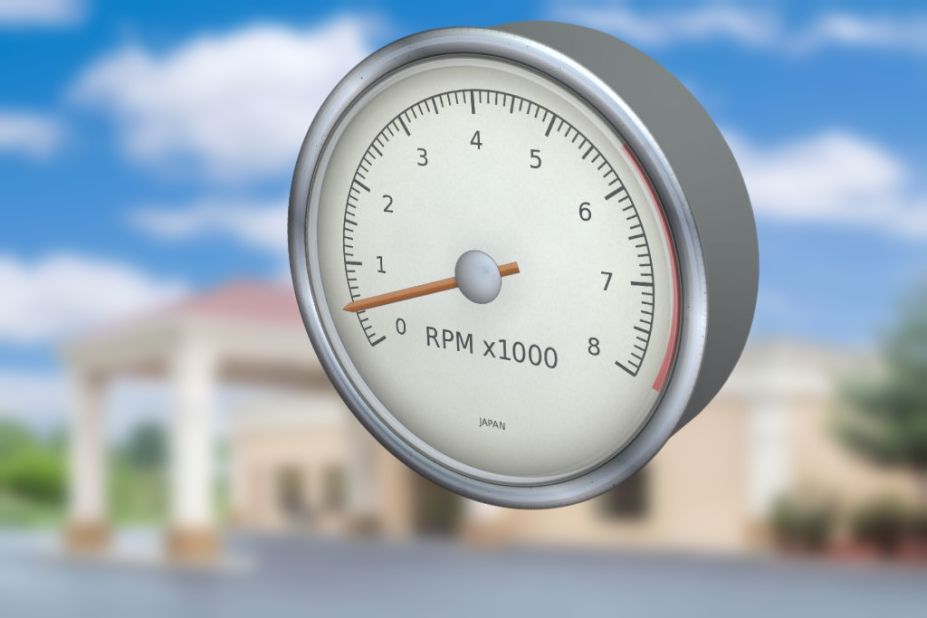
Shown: rpm 500
